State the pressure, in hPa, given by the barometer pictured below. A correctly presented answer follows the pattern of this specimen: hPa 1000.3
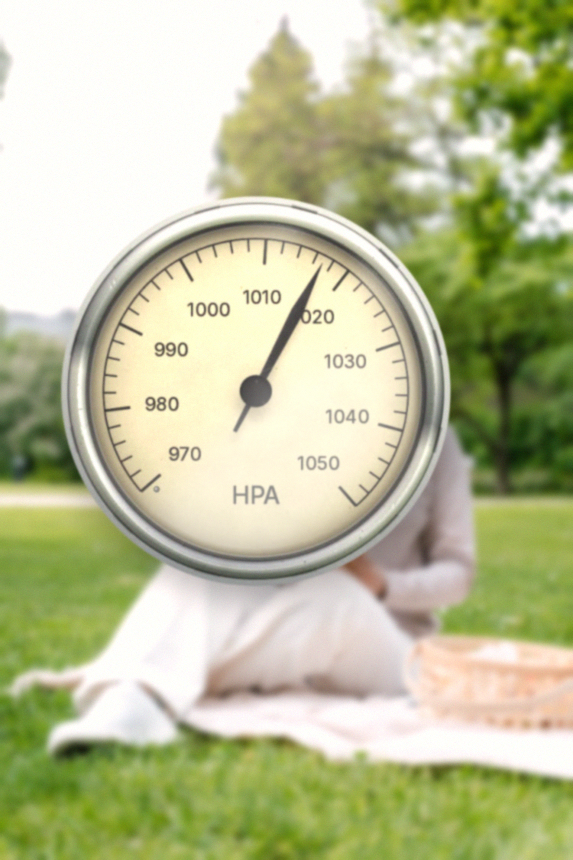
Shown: hPa 1017
